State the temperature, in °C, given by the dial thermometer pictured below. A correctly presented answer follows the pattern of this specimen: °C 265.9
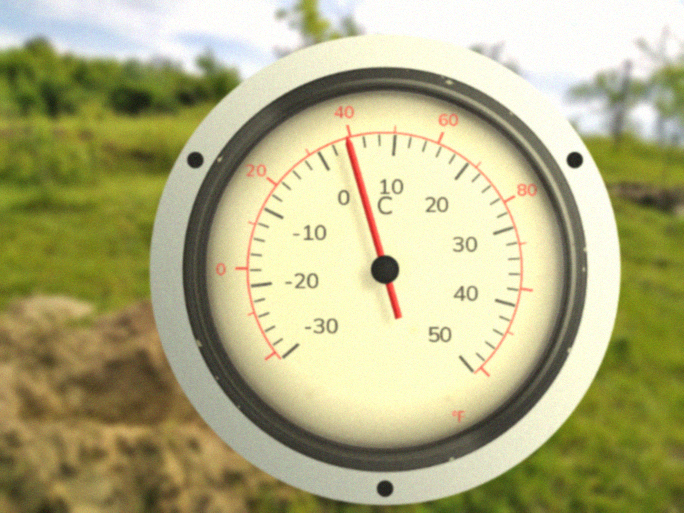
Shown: °C 4
